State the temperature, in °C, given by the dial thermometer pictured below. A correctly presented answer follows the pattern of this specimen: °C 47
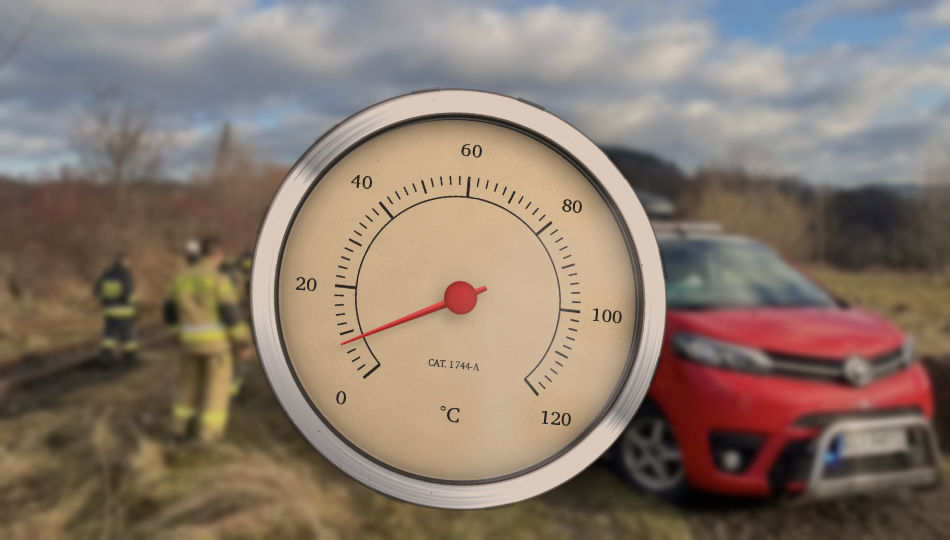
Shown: °C 8
